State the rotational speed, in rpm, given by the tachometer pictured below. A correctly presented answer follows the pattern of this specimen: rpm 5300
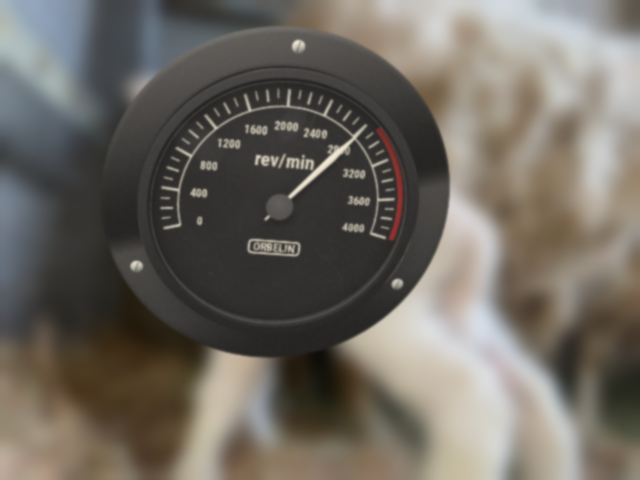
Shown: rpm 2800
